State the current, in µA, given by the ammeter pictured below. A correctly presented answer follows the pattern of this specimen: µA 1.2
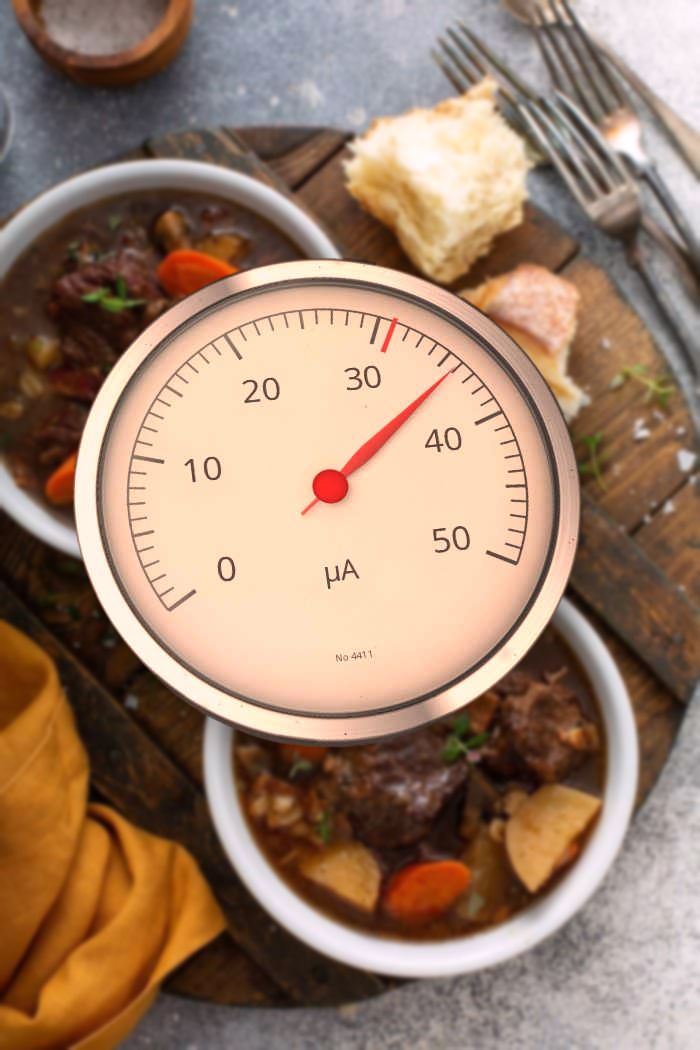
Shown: µA 36
